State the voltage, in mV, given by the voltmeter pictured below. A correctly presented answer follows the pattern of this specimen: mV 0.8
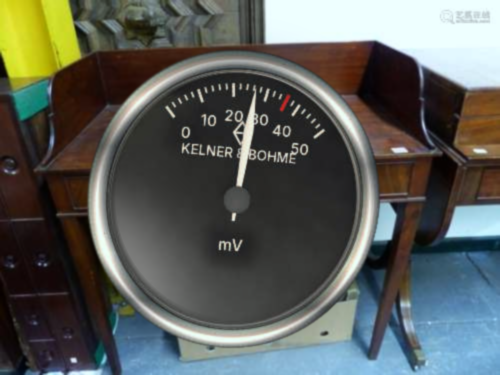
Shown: mV 26
